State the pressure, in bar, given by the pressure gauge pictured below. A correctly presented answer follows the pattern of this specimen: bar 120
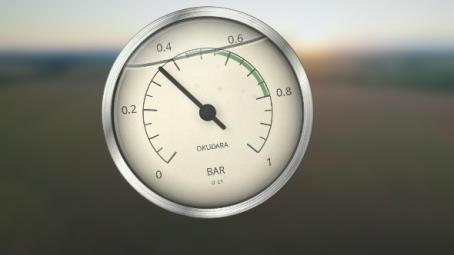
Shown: bar 0.35
